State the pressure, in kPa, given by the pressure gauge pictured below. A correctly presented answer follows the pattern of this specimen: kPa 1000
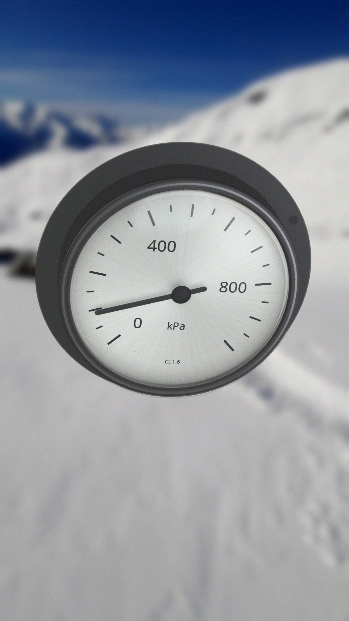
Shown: kPa 100
